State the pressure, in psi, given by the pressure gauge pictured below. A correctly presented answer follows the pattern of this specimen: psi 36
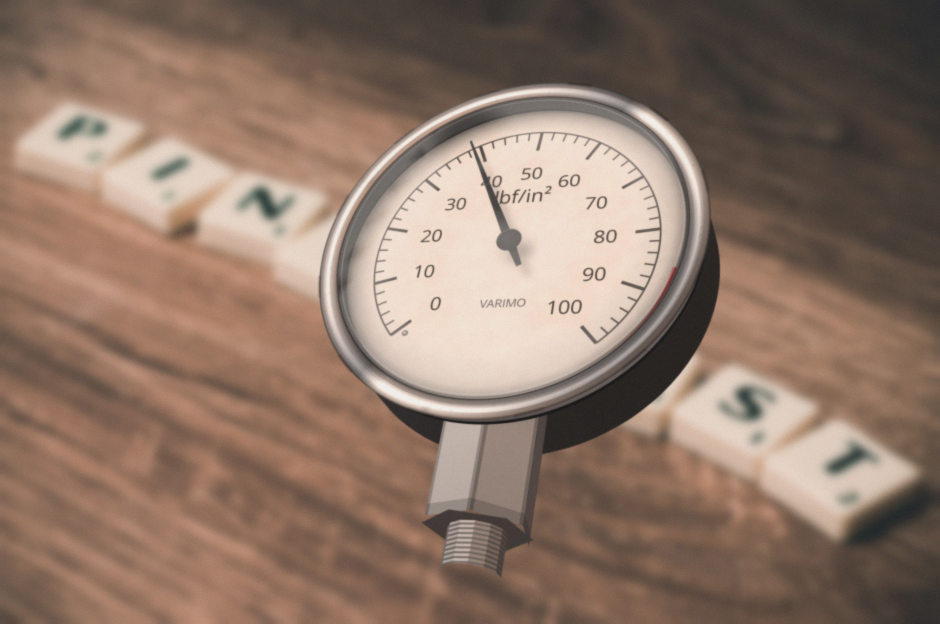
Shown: psi 39
